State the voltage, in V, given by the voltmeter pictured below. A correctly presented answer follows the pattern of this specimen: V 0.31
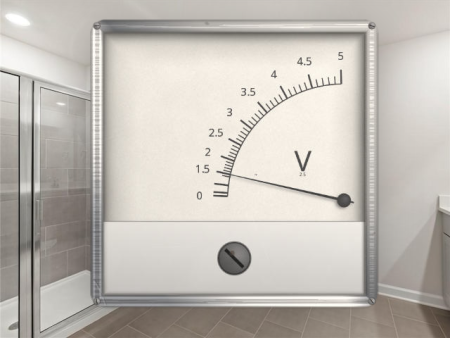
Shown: V 1.5
